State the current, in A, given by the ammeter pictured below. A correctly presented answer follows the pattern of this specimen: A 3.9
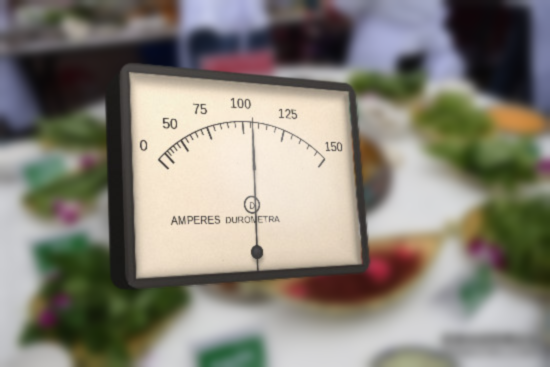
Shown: A 105
